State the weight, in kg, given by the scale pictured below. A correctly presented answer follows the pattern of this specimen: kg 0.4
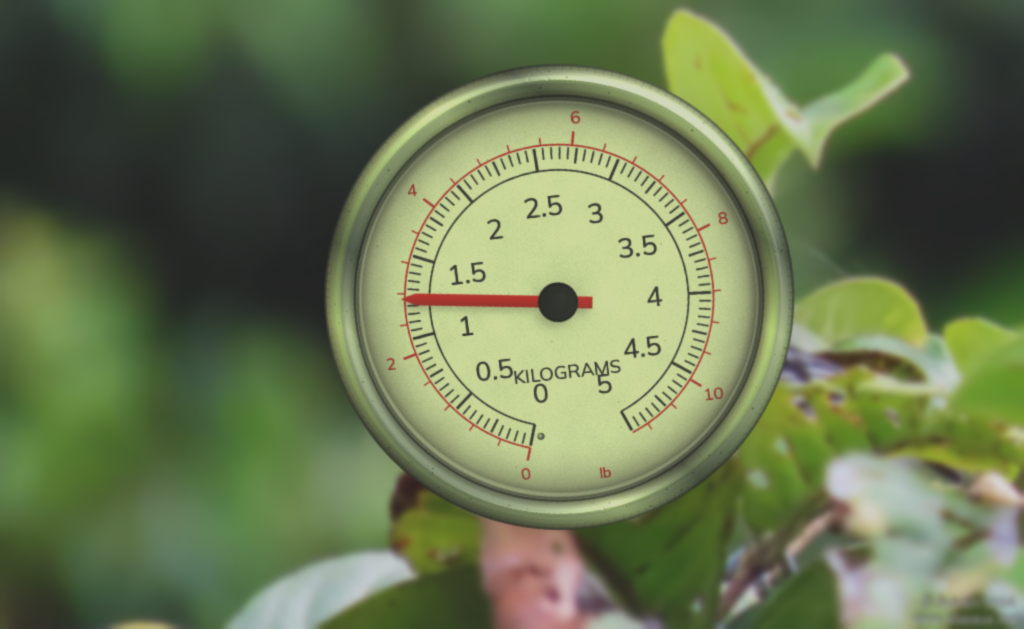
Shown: kg 1.25
